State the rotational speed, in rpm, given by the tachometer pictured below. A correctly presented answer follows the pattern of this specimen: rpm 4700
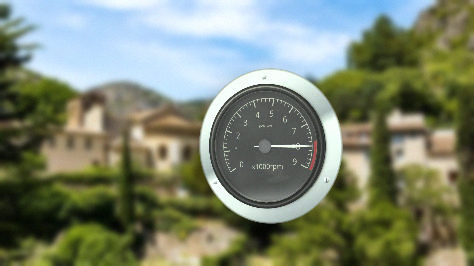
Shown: rpm 8000
